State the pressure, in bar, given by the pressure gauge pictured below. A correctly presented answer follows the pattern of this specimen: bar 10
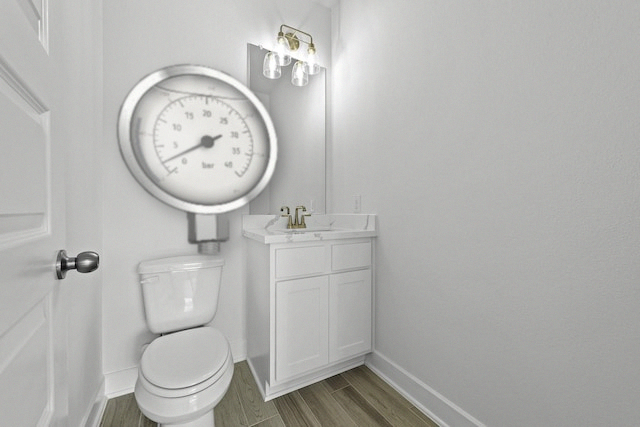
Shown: bar 2
